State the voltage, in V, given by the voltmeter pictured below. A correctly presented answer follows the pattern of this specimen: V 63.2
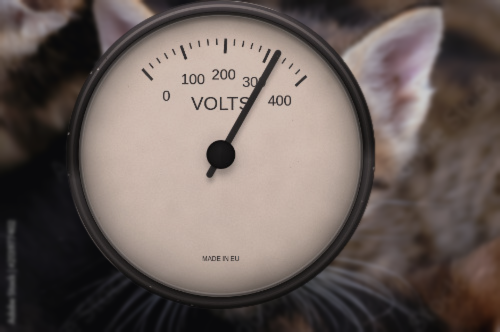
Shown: V 320
